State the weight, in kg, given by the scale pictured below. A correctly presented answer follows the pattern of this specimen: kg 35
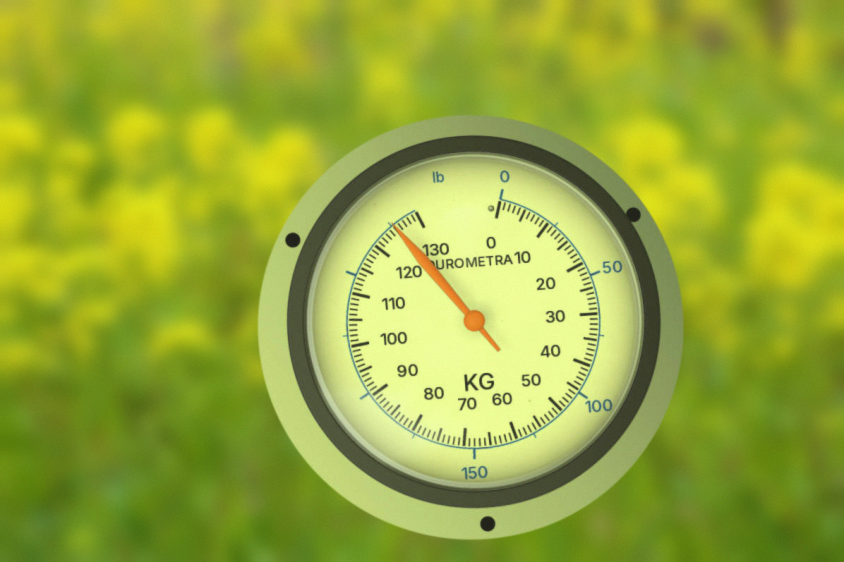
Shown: kg 125
